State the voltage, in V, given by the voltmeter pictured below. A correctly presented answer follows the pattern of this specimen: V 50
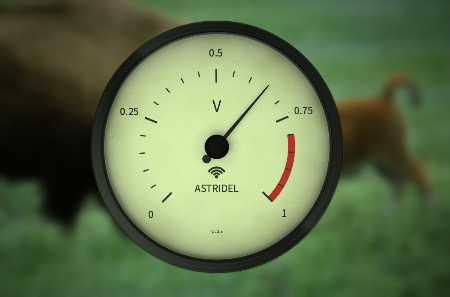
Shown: V 0.65
